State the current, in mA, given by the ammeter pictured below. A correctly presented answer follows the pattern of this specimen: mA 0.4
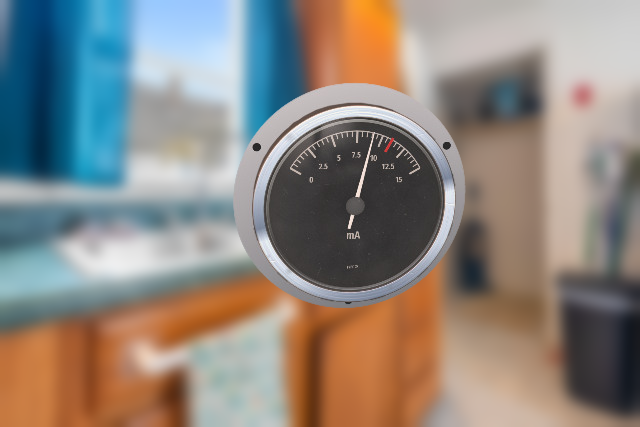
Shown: mA 9
